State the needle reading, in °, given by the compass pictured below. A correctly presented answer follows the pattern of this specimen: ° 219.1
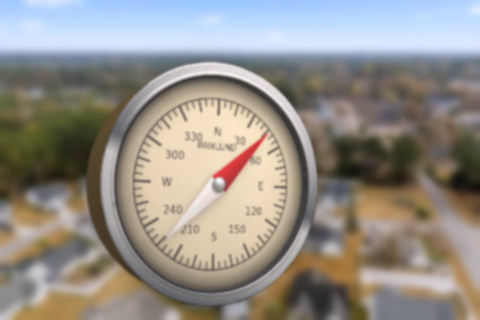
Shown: ° 45
